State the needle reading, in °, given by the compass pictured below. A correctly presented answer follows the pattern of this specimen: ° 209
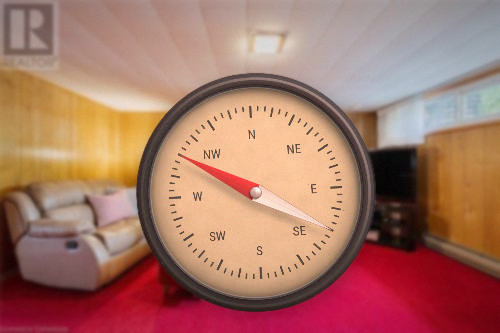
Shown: ° 300
